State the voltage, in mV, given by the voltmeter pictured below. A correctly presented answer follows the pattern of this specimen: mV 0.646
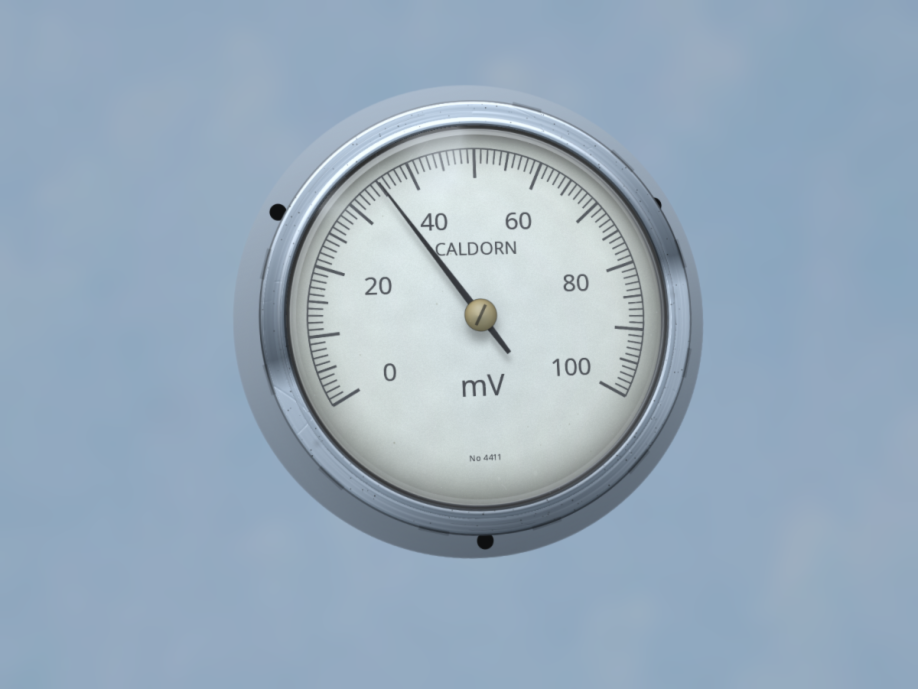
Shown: mV 35
